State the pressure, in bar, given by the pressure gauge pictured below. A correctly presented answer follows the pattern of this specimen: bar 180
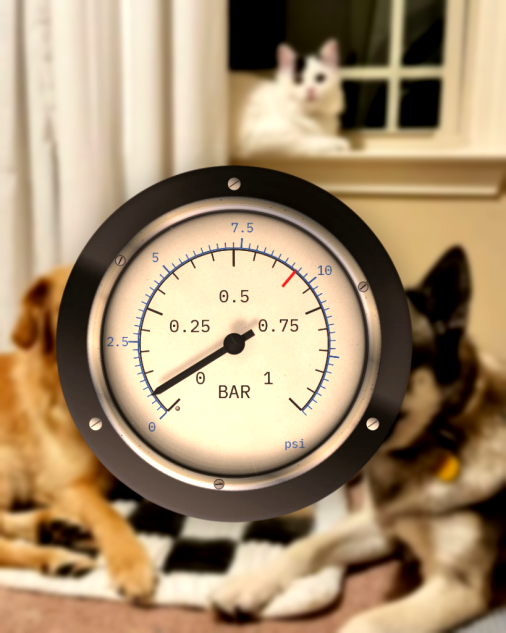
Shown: bar 0.05
